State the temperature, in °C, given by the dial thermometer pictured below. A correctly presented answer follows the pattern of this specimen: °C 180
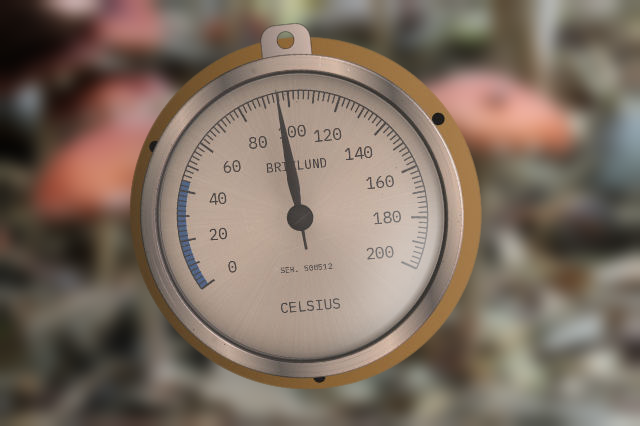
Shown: °C 96
